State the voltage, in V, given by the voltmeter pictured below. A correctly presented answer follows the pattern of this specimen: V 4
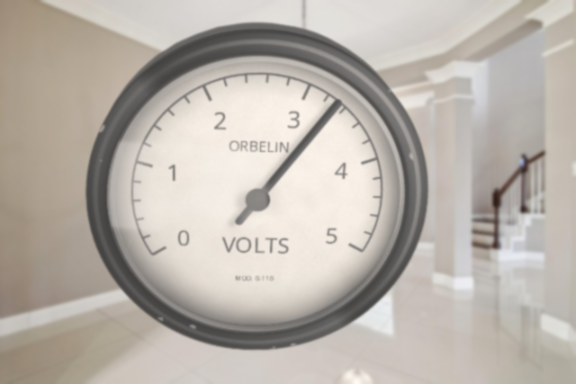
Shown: V 3.3
